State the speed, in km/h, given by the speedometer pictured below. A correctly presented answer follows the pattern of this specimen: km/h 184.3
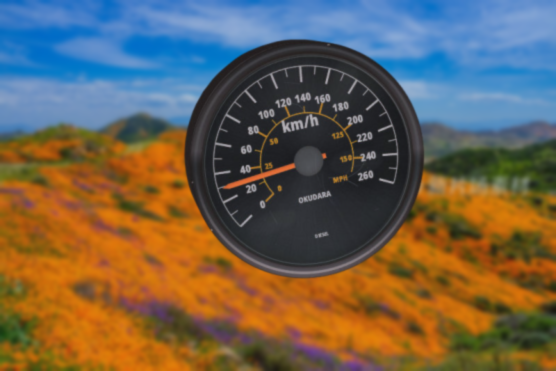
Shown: km/h 30
